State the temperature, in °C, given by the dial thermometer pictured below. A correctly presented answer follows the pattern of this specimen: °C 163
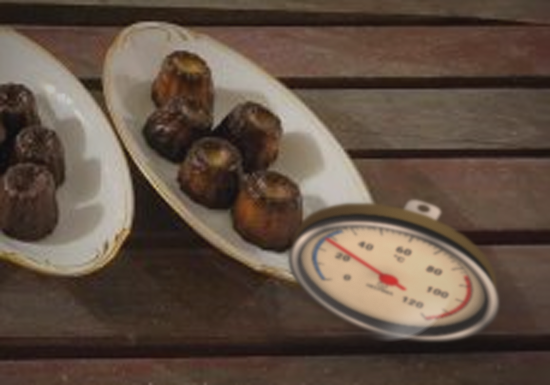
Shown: °C 30
